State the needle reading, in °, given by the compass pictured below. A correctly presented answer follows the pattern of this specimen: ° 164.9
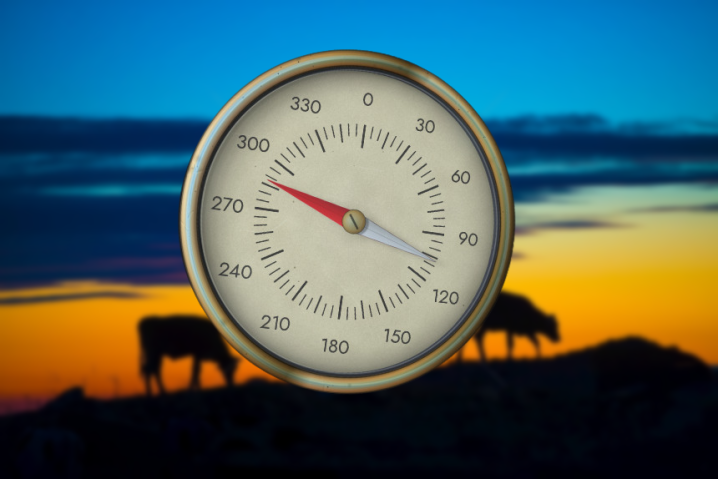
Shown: ° 287.5
